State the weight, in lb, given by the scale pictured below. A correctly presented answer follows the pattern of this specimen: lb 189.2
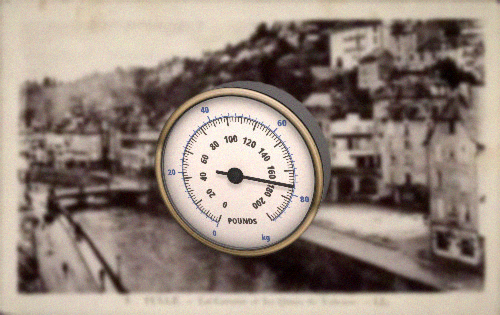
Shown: lb 170
